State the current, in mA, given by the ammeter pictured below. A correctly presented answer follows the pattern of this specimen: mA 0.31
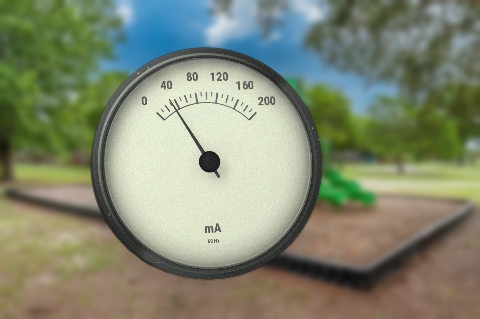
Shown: mA 30
